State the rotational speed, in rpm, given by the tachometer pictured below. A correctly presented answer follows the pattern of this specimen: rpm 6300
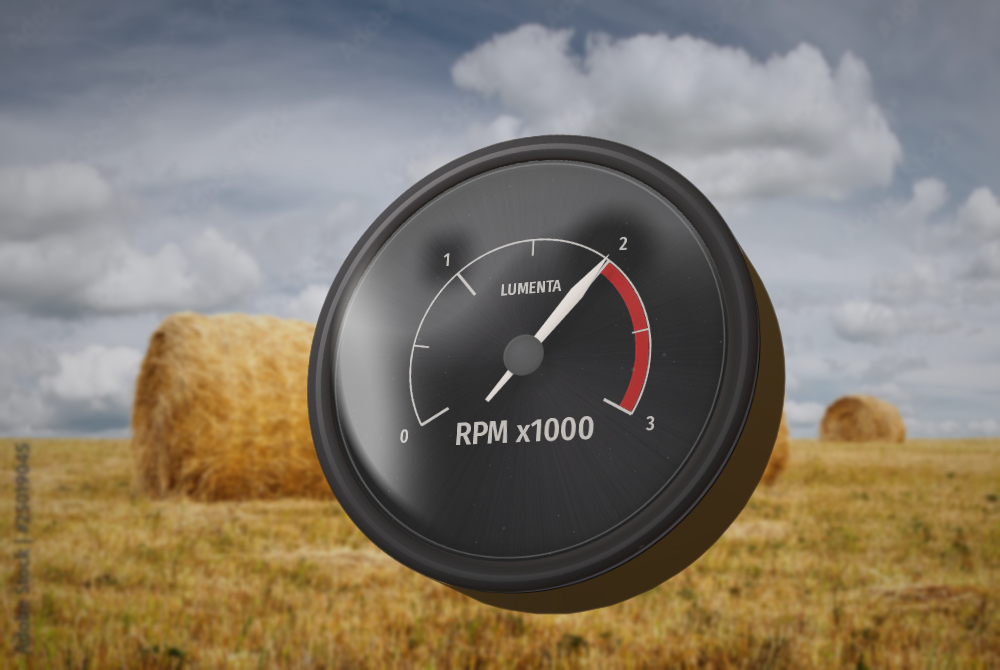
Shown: rpm 2000
